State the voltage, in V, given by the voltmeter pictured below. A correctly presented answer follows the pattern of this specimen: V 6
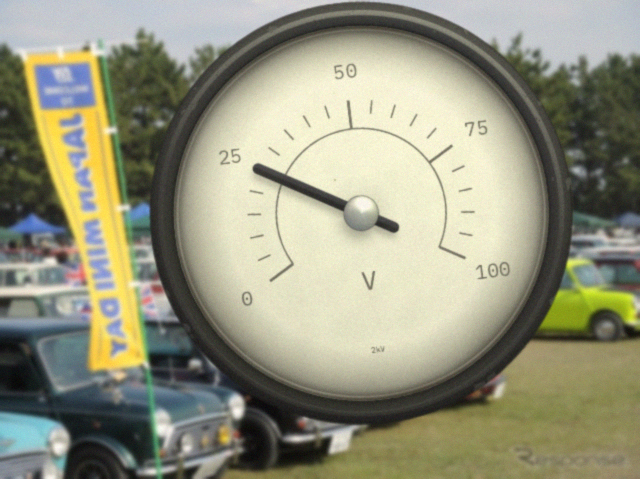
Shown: V 25
